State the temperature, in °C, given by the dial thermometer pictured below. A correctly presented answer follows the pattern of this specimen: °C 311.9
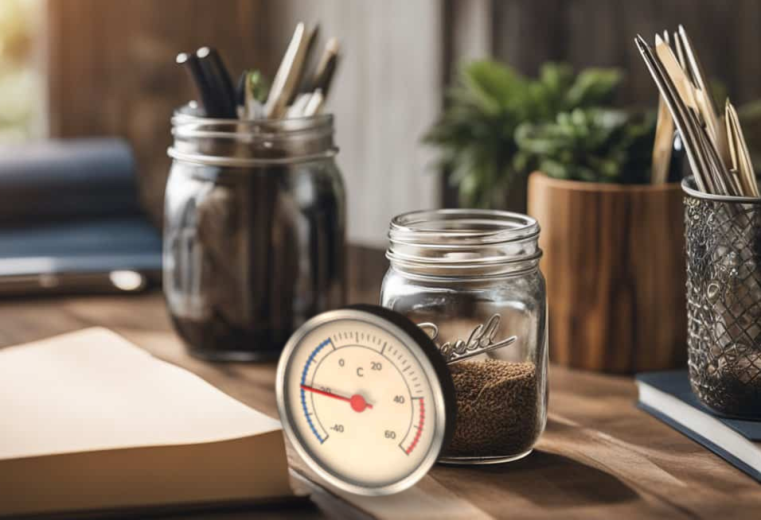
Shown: °C -20
